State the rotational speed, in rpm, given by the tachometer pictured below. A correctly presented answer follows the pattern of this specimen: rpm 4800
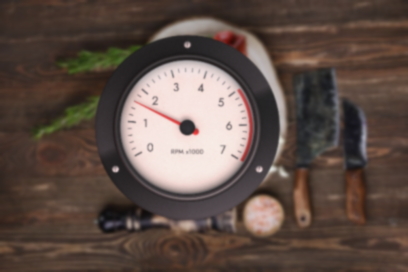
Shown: rpm 1600
